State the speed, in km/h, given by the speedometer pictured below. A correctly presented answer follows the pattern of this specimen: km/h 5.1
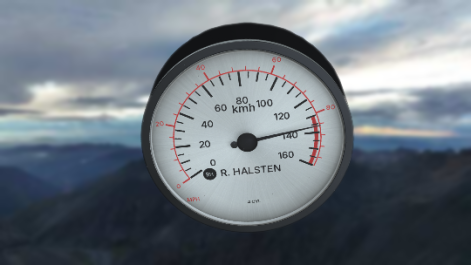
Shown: km/h 135
